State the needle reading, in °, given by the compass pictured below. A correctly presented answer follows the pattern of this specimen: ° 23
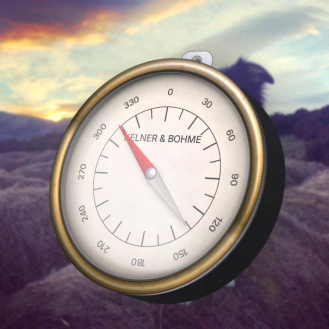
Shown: ° 315
